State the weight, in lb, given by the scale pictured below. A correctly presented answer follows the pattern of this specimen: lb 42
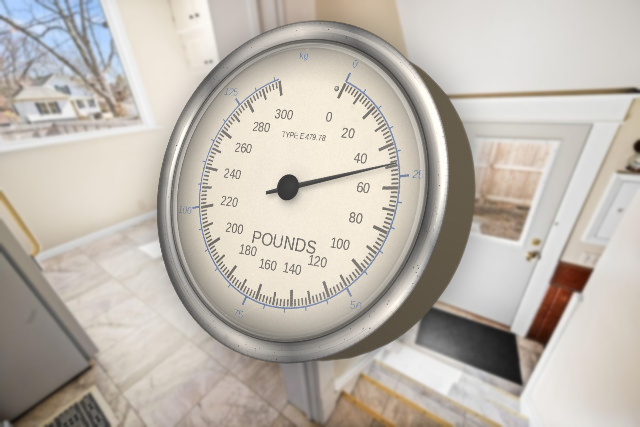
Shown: lb 50
